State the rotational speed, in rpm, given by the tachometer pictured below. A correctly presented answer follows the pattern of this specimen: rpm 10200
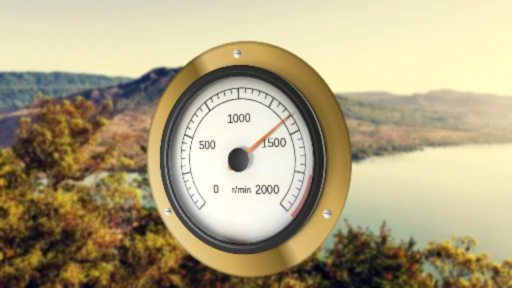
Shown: rpm 1400
